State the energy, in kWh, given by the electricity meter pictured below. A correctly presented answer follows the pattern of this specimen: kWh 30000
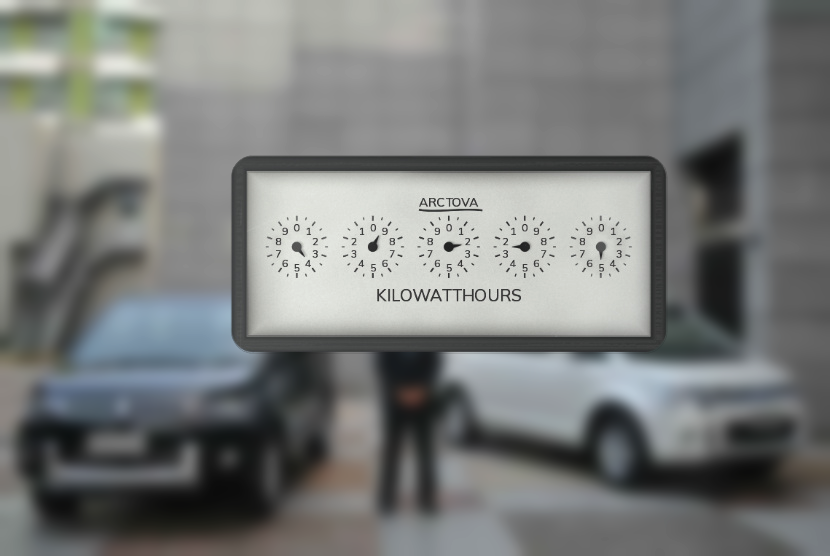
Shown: kWh 39225
